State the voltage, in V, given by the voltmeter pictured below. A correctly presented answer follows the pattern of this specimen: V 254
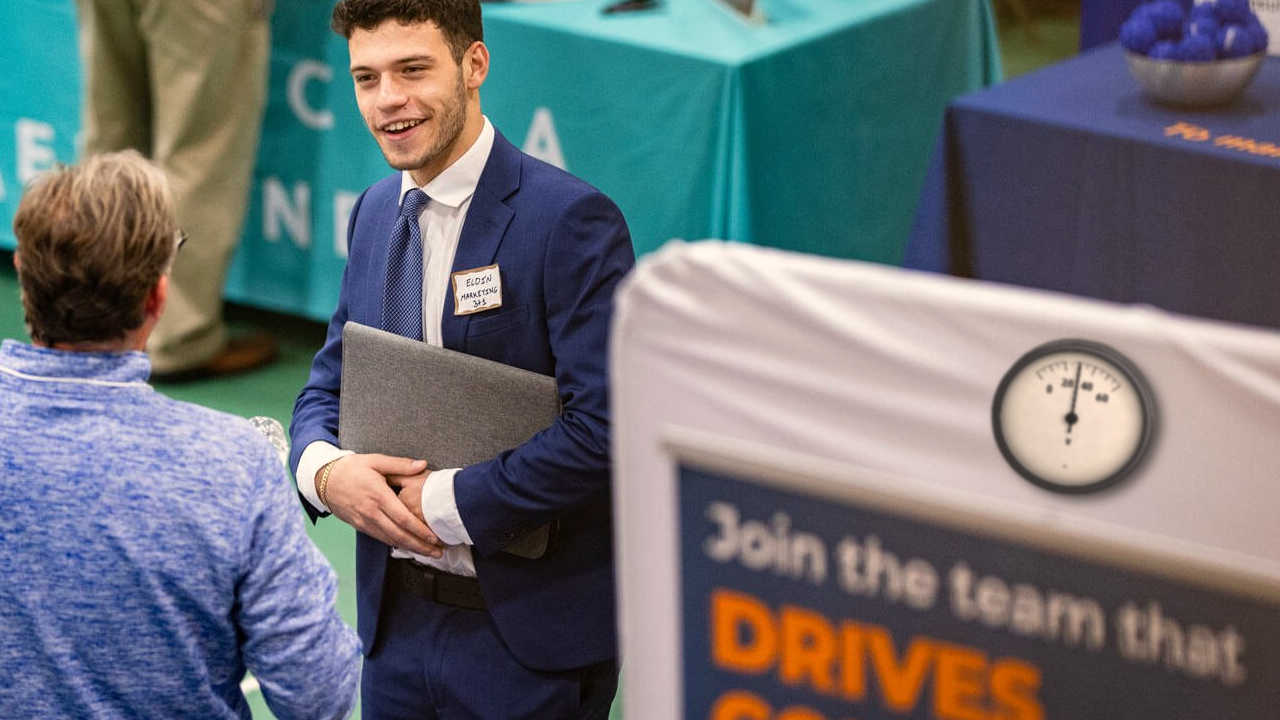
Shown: V 30
